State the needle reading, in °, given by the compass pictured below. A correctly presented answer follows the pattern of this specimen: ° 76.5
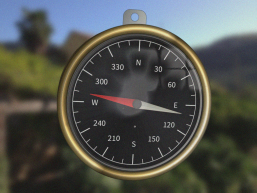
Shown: ° 280
